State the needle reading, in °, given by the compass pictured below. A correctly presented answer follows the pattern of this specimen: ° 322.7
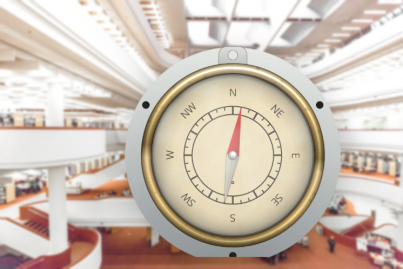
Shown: ° 10
